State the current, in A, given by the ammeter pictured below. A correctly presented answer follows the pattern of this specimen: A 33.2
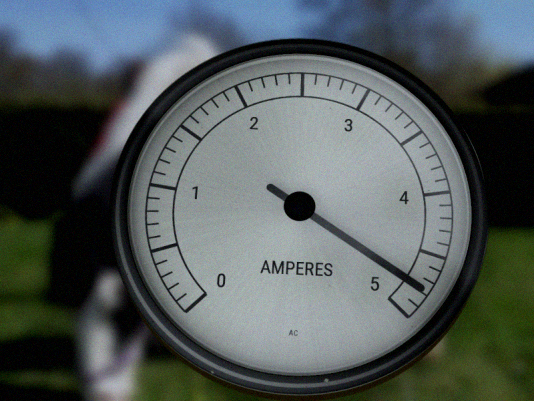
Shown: A 4.8
